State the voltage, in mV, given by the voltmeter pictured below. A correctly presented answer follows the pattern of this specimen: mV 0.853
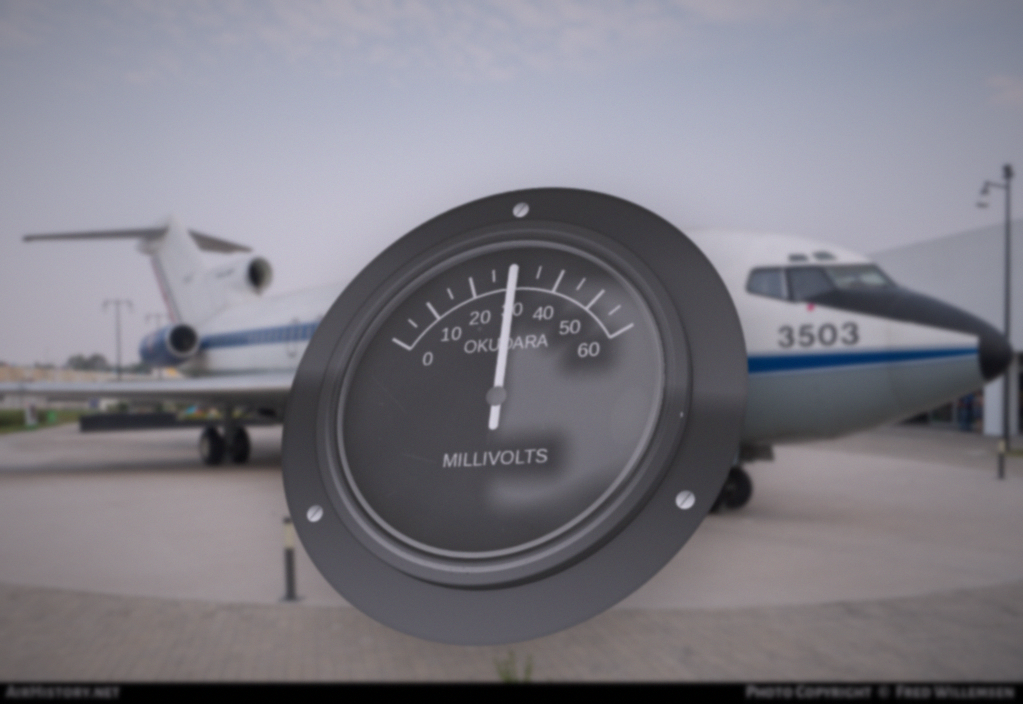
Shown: mV 30
